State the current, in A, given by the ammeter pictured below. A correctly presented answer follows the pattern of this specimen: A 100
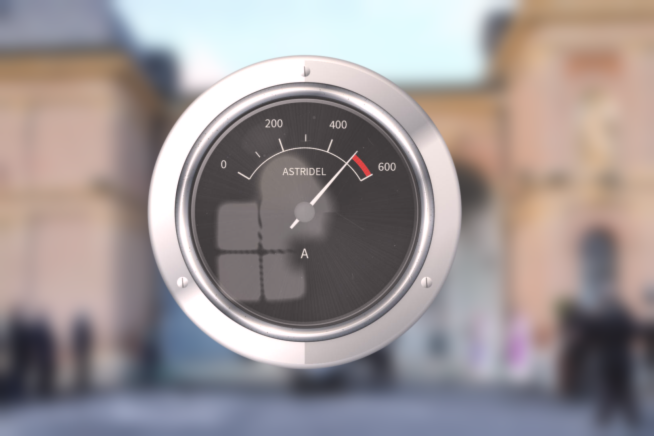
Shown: A 500
